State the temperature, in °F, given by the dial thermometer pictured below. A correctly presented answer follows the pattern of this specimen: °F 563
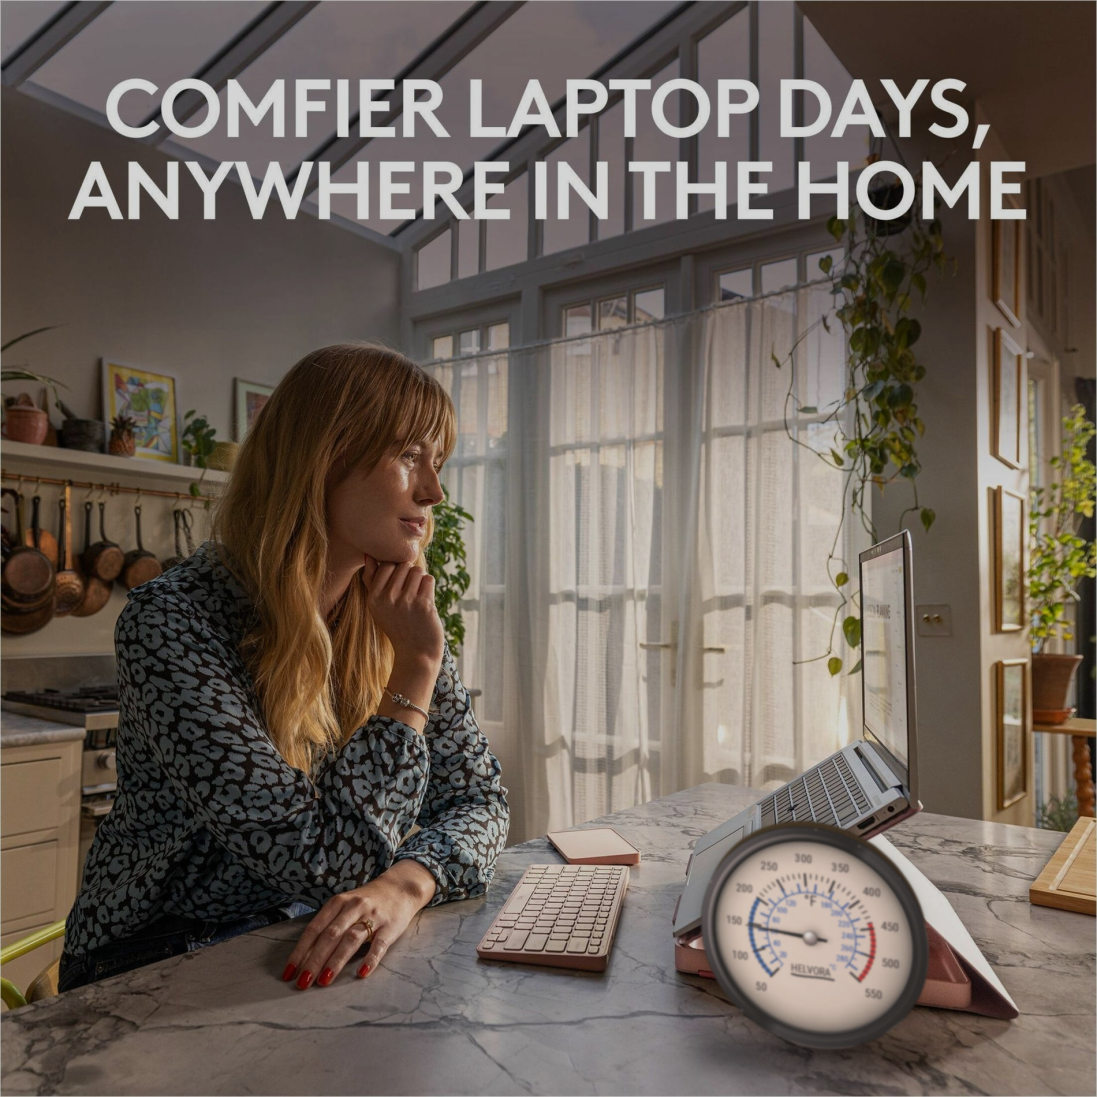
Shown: °F 150
